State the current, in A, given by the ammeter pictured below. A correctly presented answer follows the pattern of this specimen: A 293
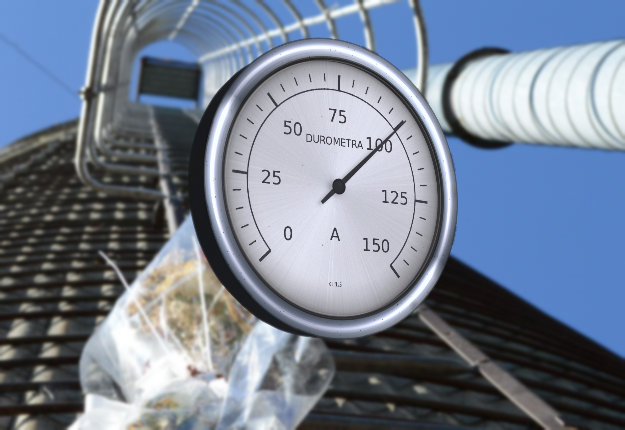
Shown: A 100
